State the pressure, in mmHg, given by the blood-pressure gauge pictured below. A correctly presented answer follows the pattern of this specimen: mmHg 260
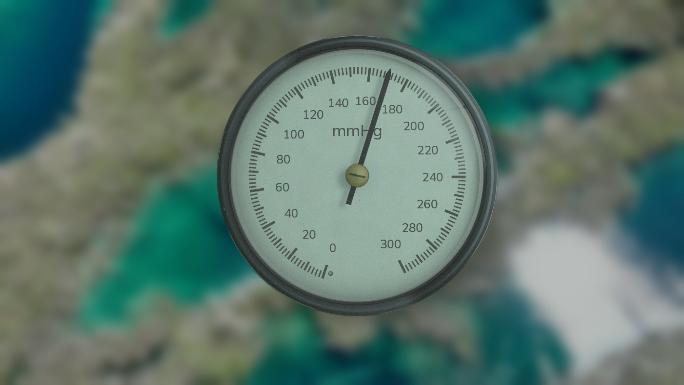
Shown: mmHg 170
